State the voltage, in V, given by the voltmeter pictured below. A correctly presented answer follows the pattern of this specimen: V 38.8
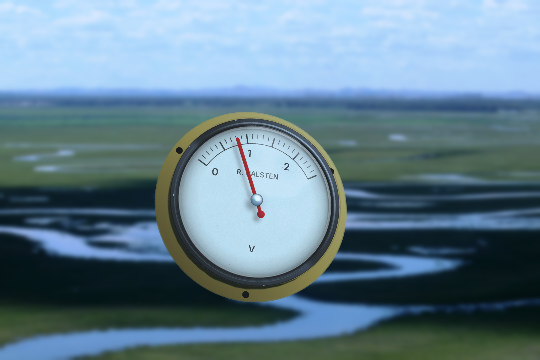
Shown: V 0.8
